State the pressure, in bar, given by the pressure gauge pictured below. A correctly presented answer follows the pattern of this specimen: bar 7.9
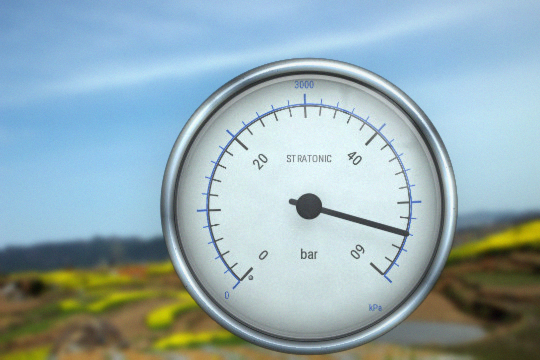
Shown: bar 54
